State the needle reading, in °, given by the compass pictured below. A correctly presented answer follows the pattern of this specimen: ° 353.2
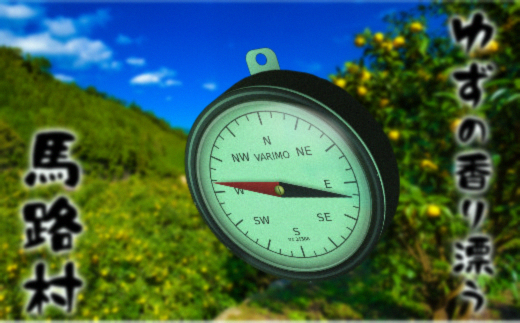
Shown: ° 280
